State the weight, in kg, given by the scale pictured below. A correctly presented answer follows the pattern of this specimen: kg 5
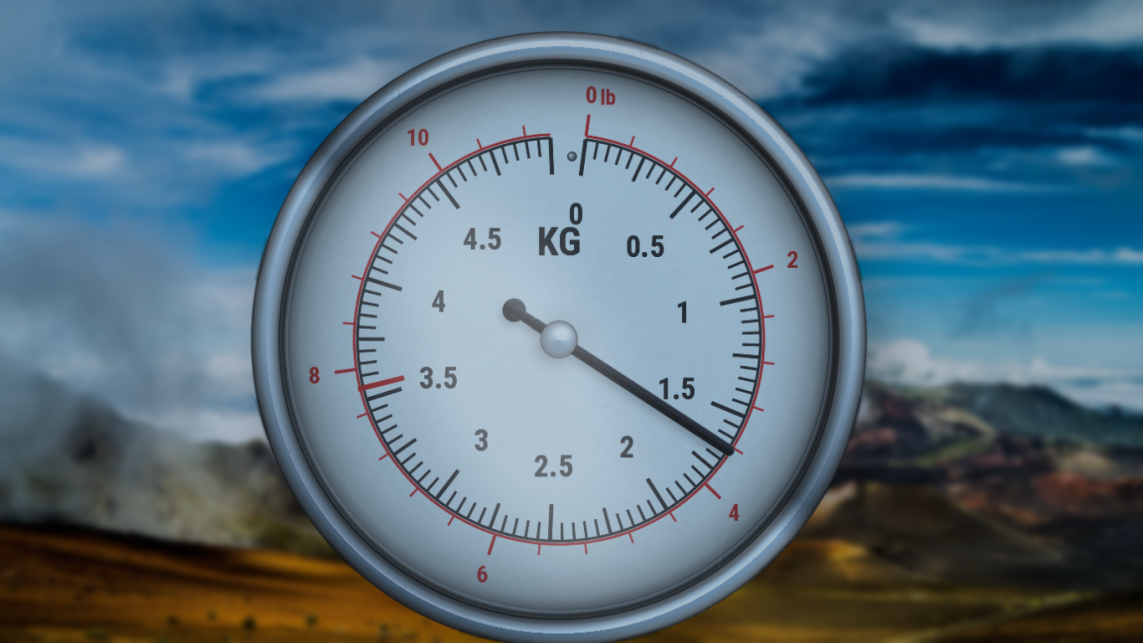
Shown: kg 1.65
